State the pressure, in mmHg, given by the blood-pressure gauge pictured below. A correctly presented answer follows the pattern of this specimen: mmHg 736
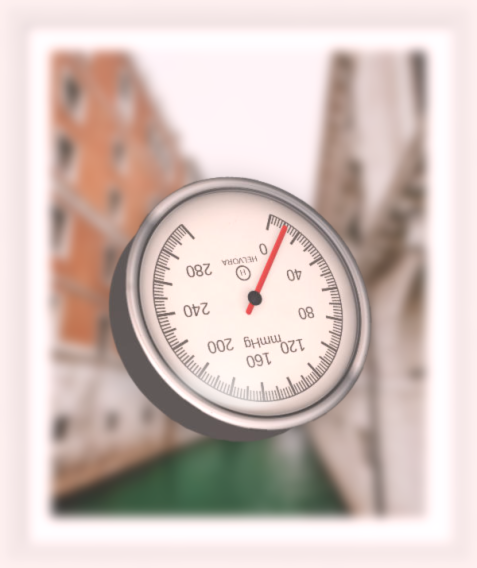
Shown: mmHg 10
